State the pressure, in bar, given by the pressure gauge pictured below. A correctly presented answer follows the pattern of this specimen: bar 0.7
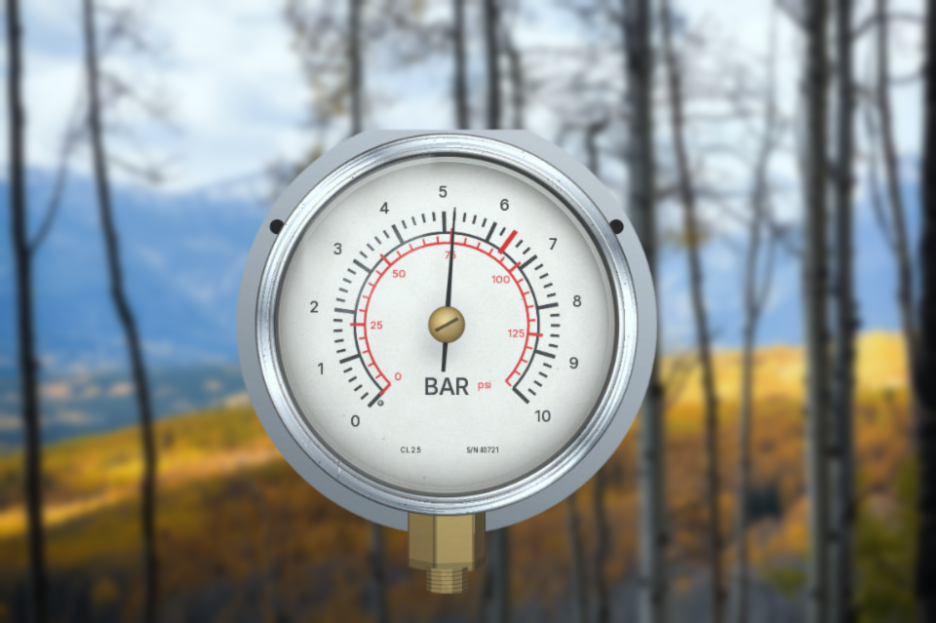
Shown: bar 5.2
